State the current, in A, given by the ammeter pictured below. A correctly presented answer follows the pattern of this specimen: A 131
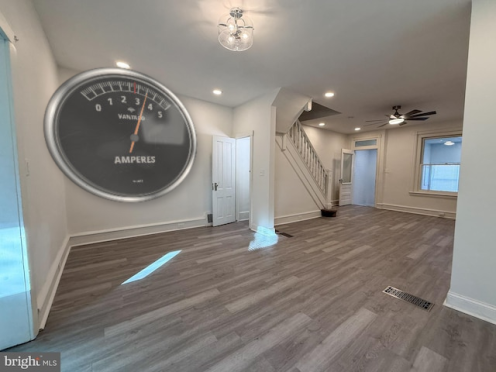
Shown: A 3.5
